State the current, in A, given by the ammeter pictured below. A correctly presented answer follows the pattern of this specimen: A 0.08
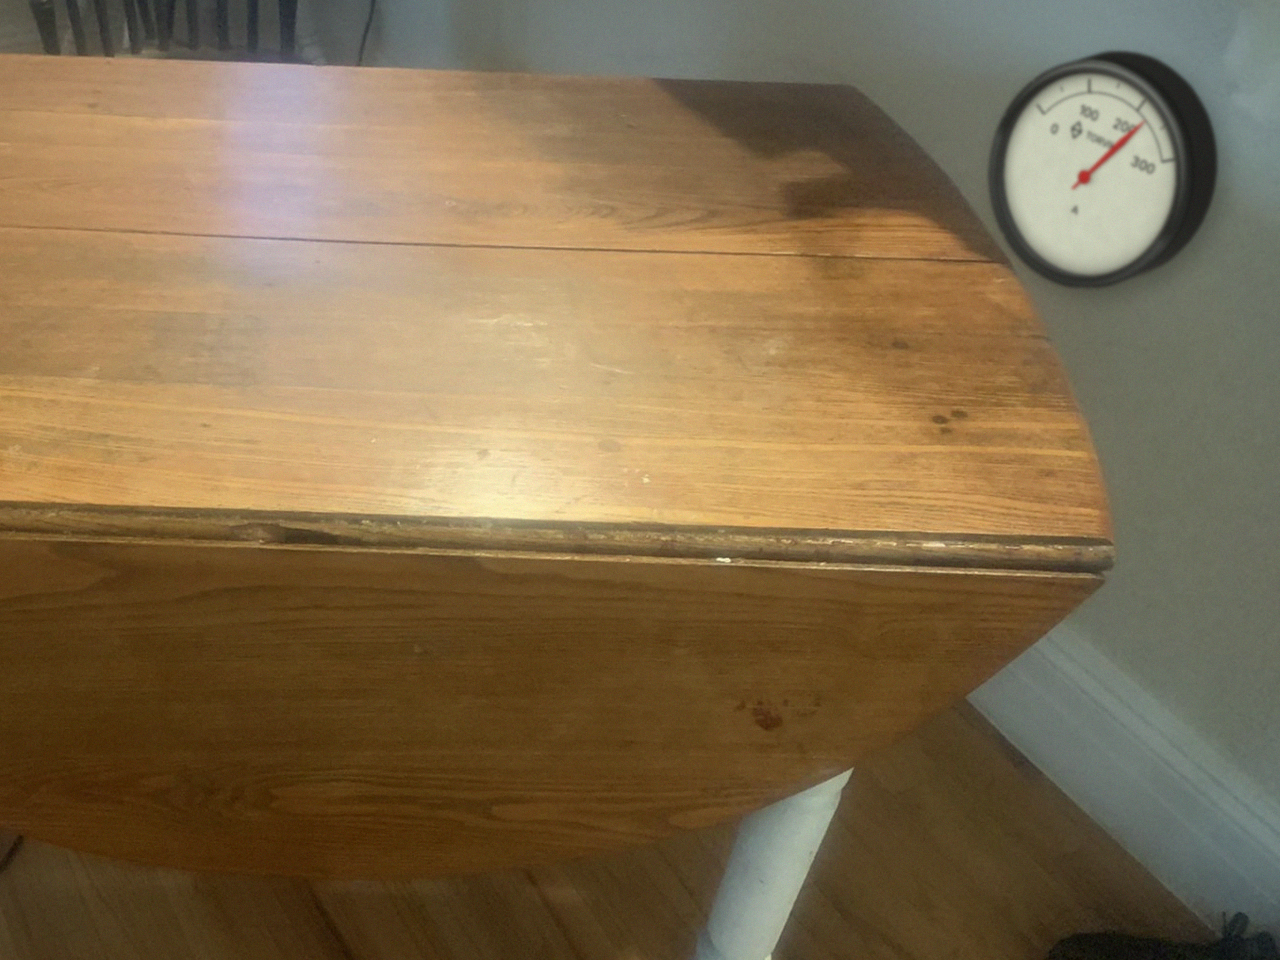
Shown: A 225
